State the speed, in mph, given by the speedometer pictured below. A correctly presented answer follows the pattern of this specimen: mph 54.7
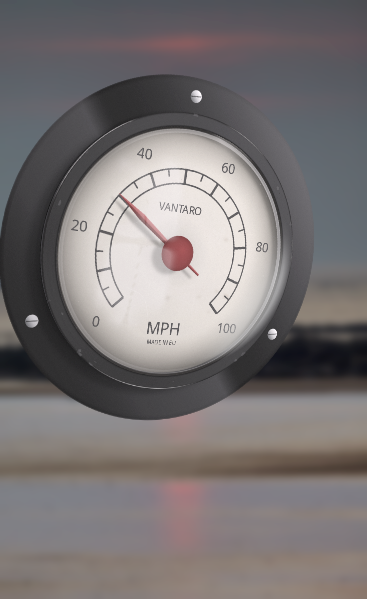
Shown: mph 30
